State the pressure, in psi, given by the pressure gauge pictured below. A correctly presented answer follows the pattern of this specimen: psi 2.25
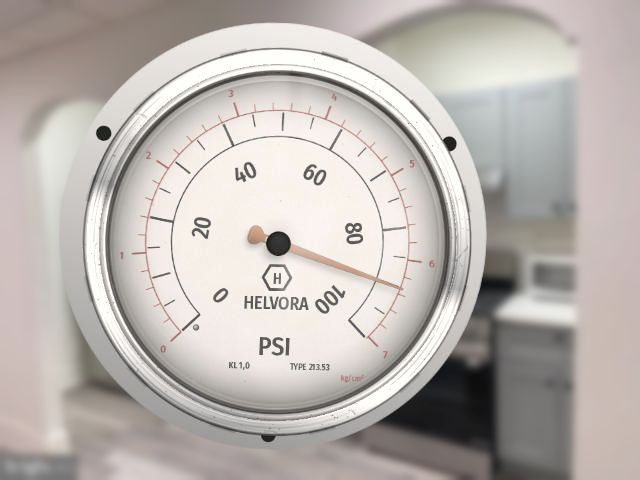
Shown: psi 90
